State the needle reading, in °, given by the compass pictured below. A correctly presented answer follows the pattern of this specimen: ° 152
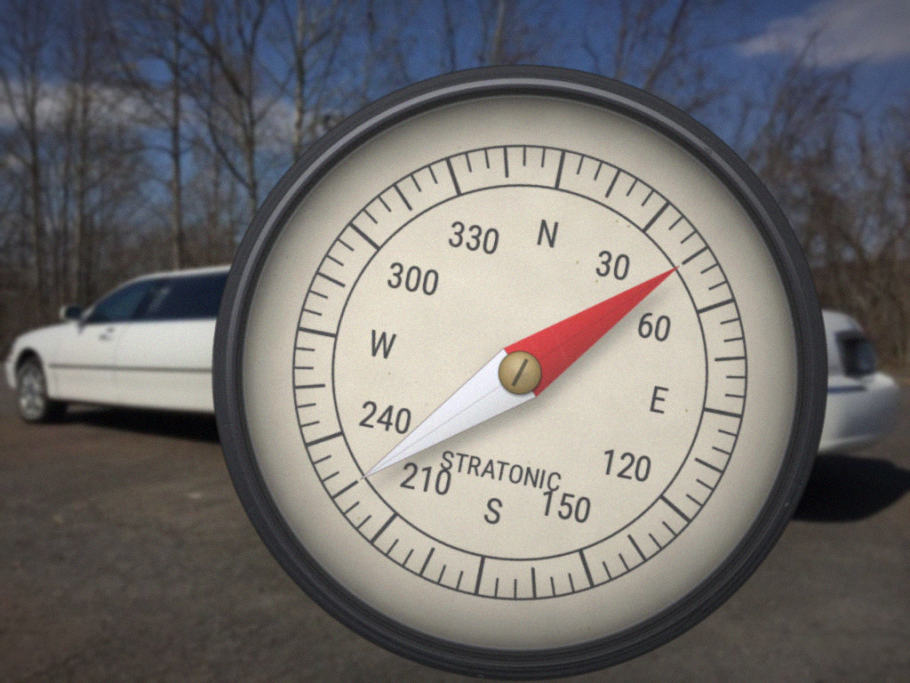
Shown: ° 45
